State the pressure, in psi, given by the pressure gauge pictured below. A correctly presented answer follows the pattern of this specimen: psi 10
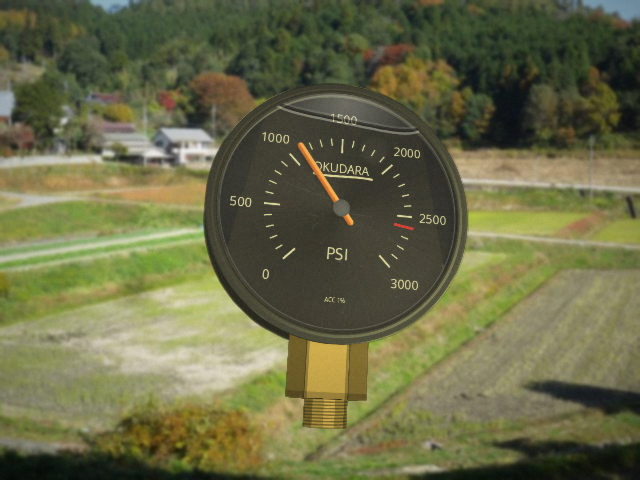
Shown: psi 1100
